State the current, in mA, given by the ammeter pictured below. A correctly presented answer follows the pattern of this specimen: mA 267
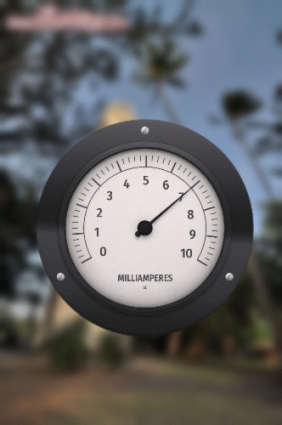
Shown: mA 7
